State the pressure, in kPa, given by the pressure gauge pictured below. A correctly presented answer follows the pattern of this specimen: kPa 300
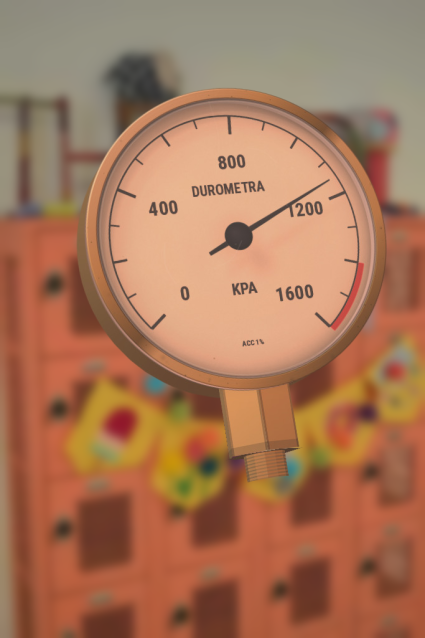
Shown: kPa 1150
